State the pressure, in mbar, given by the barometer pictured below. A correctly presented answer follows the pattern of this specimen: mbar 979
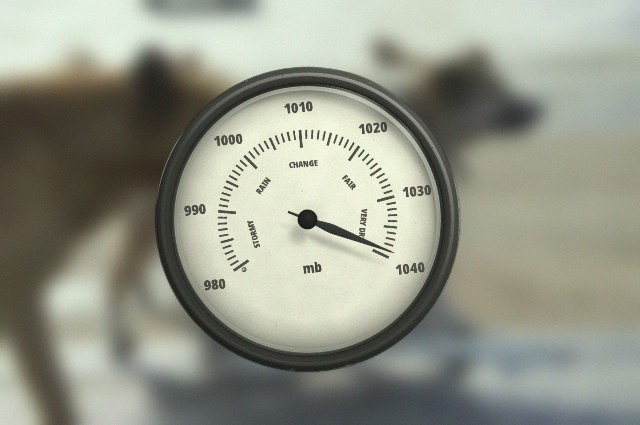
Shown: mbar 1039
